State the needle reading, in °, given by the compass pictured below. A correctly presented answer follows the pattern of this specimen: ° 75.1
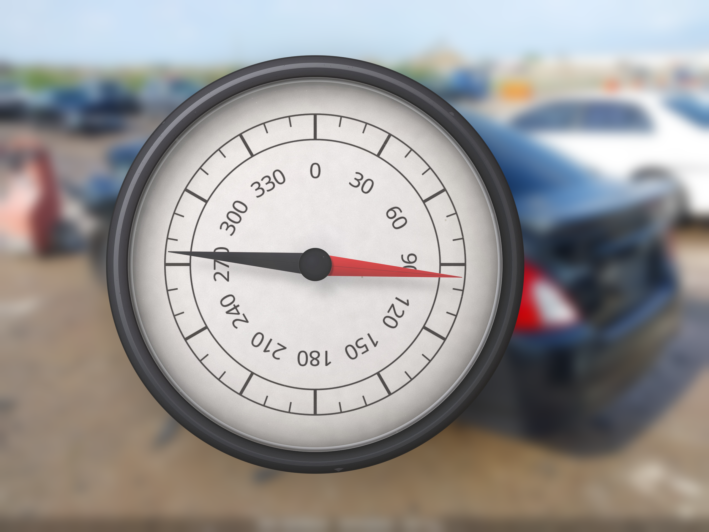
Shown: ° 95
